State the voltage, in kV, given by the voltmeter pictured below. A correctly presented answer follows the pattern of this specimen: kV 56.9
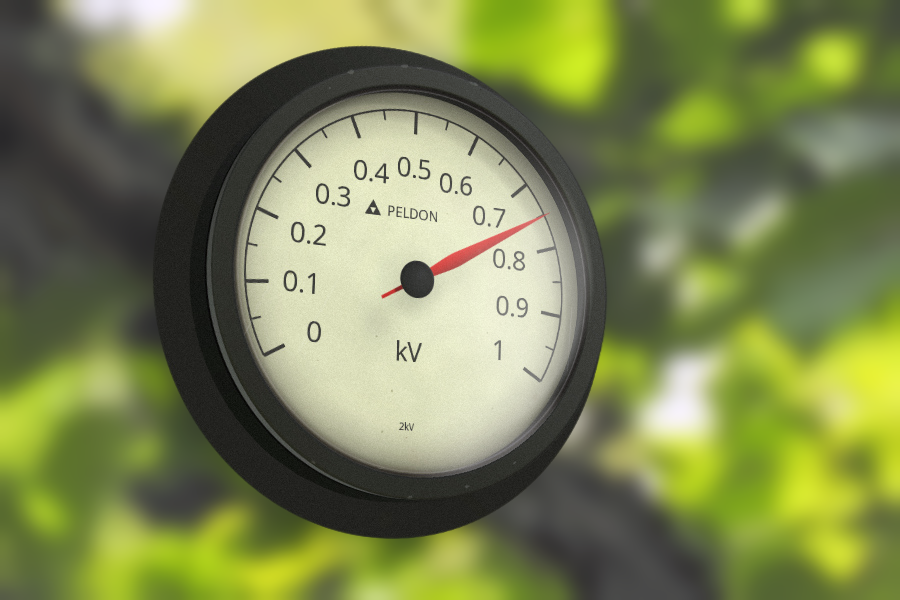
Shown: kV 0.75
